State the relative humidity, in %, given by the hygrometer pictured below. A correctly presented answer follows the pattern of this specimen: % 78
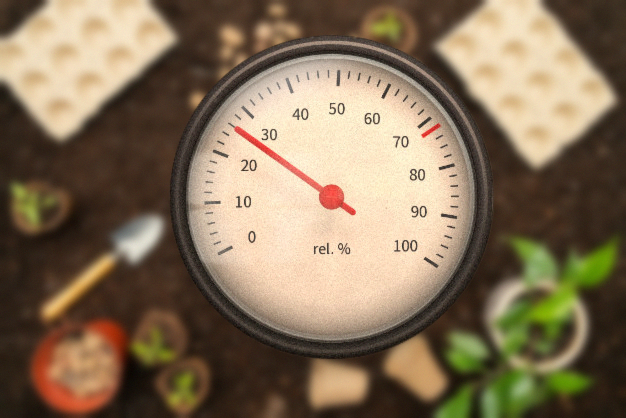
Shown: % 26
